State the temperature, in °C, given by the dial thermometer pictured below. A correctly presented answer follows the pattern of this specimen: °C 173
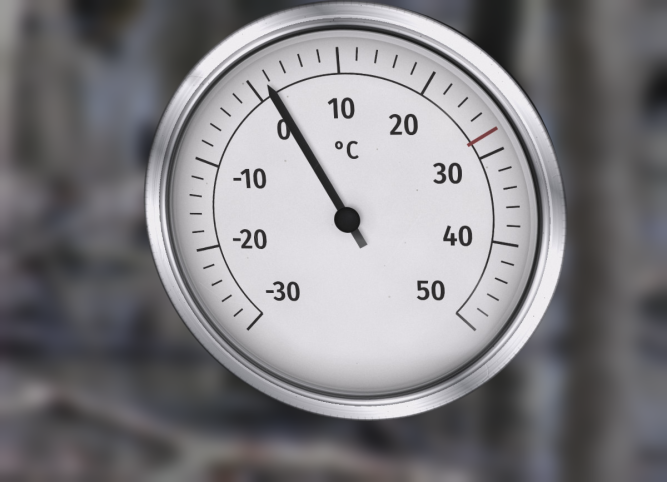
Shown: °C 2
